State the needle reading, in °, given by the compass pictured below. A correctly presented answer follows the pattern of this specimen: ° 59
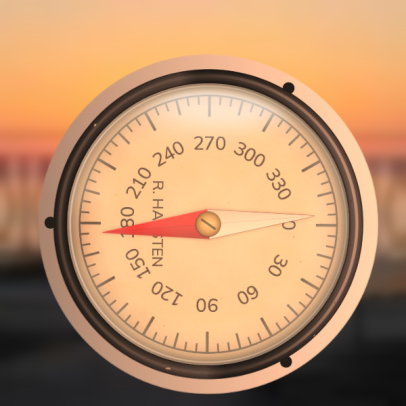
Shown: ° 175
